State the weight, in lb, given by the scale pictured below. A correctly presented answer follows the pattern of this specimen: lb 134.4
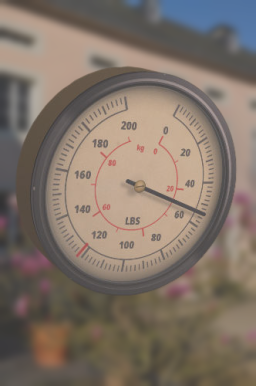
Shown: lb 54
